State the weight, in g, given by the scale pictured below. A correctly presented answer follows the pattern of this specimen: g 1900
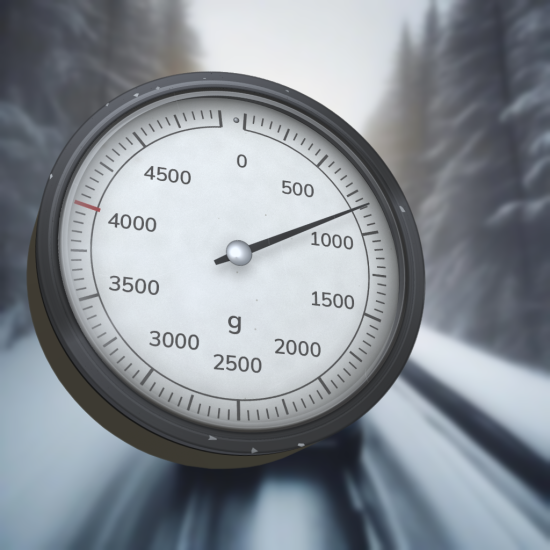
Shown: g 850
